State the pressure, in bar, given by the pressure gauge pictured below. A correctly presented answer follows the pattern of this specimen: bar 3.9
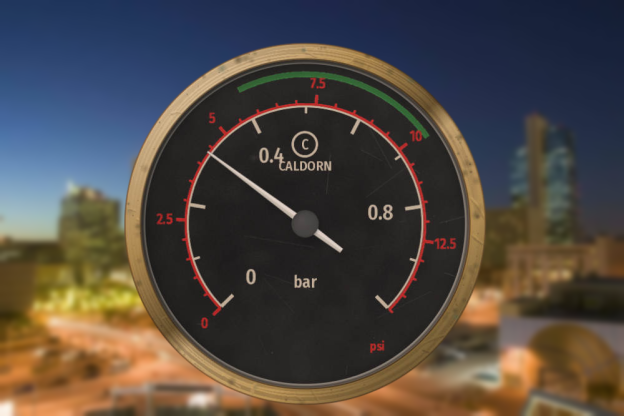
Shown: bar 0.3
